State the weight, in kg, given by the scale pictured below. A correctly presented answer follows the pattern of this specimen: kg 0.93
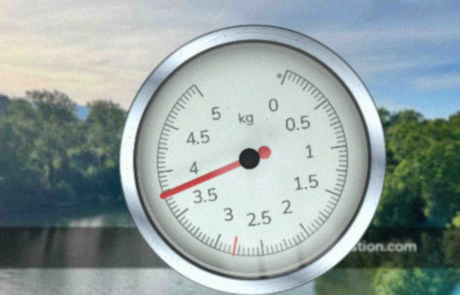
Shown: kg 3.75
